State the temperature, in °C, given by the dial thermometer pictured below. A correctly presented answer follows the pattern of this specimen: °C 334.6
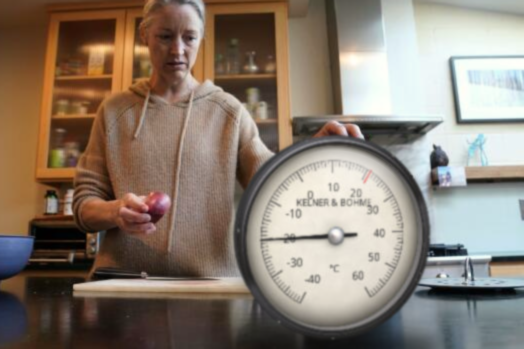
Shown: °C -20
